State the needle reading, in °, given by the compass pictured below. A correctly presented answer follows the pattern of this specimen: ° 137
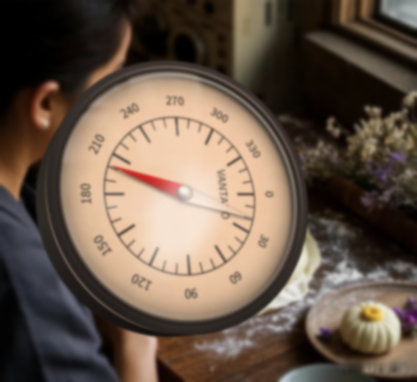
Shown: ° 200
